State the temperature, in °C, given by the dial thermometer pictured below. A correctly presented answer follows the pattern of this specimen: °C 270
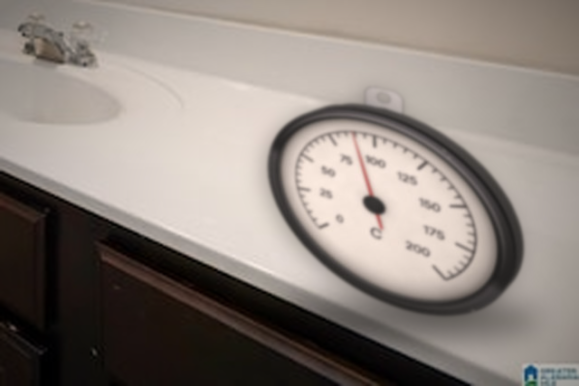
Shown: °C 90
